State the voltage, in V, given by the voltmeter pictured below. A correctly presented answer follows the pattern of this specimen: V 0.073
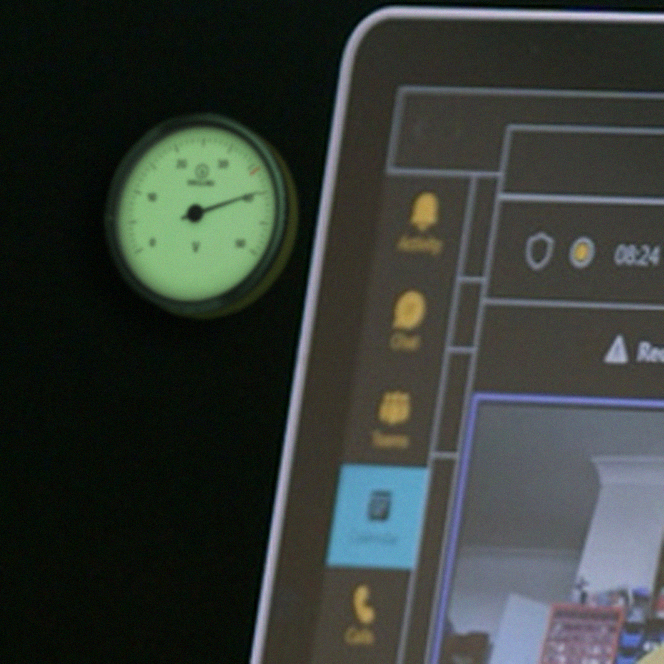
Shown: V 40
